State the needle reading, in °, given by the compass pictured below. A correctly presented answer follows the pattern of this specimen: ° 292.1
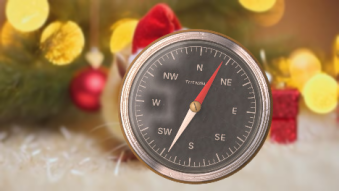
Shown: ° 25
